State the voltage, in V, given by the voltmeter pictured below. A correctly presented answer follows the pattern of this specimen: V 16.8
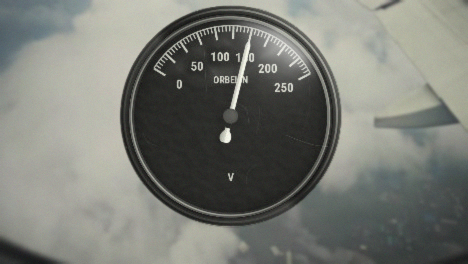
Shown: V 150
